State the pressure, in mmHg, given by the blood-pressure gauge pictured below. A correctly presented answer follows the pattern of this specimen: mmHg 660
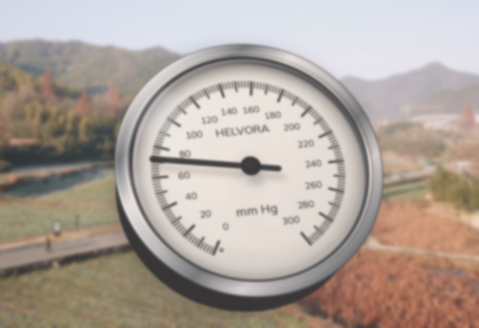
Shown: mmHg 70
